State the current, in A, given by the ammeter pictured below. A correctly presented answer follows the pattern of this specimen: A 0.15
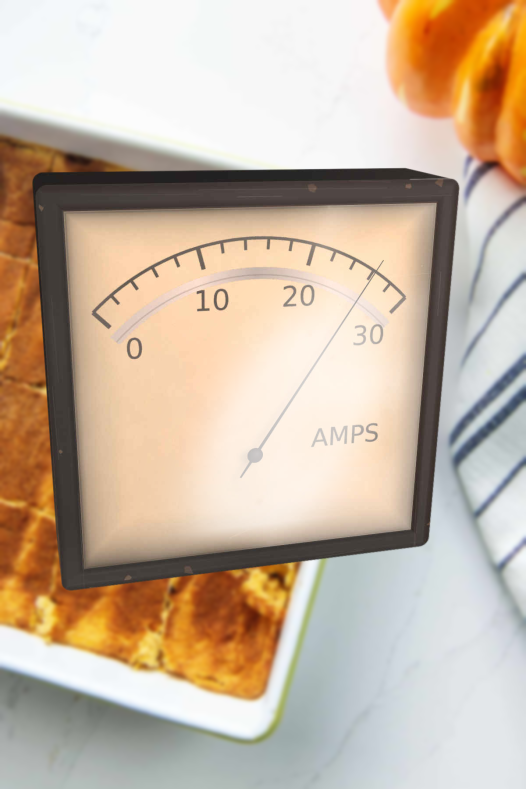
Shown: A 26
